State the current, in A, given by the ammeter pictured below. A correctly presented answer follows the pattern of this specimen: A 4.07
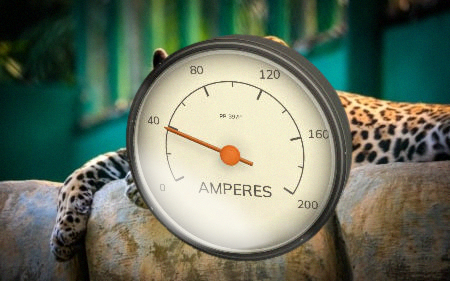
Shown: A 40
